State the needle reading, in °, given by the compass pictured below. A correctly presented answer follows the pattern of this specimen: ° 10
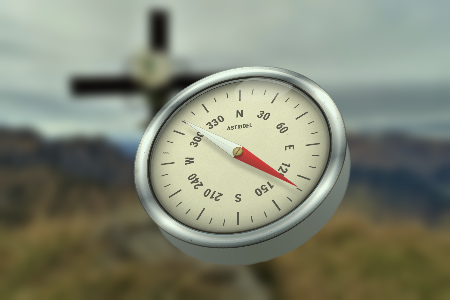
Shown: ° 130
